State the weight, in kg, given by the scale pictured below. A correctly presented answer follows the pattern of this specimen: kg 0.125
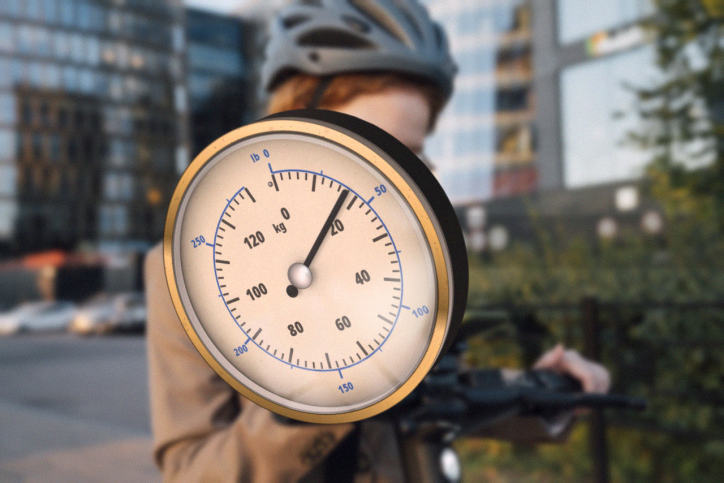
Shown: kg 18
